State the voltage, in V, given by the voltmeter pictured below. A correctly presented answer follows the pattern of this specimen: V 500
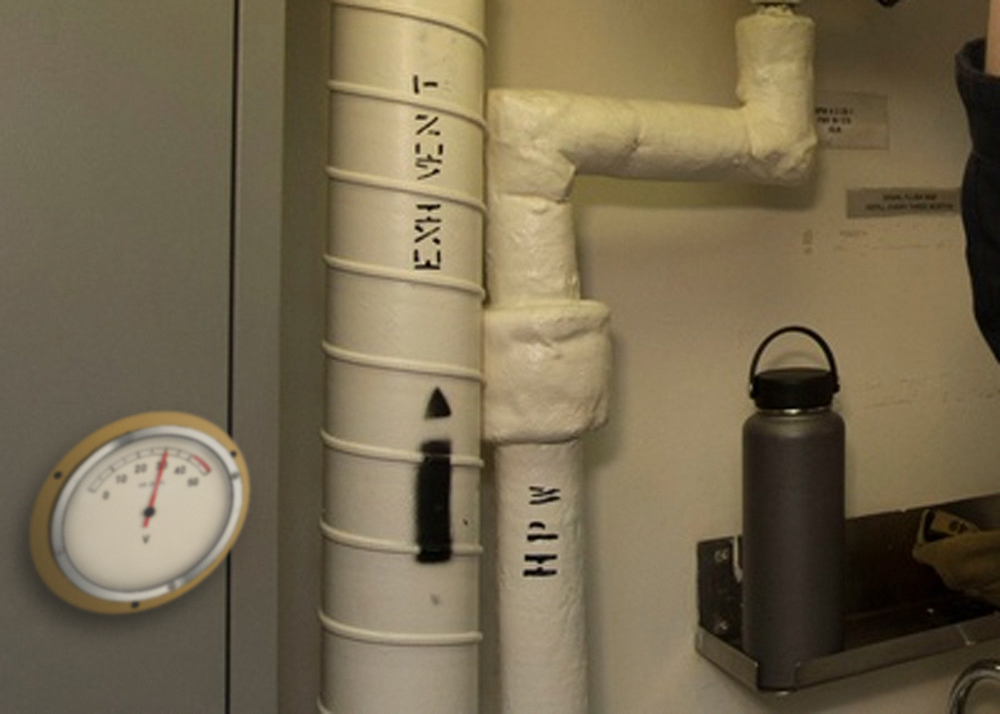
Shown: V 30
